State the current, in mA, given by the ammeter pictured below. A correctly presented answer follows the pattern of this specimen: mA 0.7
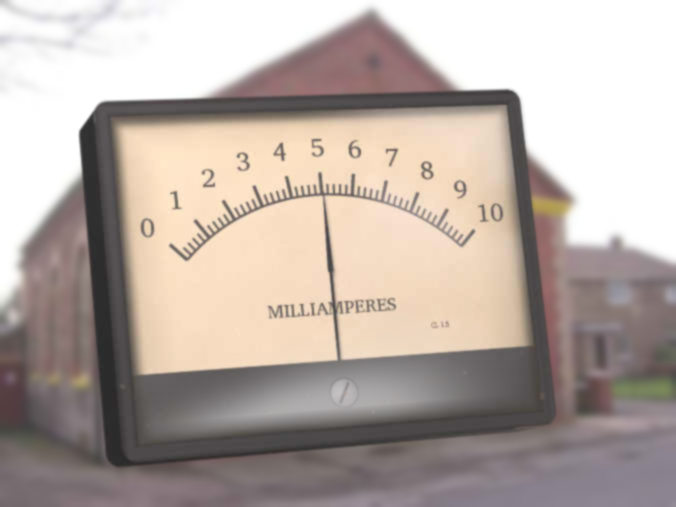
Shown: mA 5
